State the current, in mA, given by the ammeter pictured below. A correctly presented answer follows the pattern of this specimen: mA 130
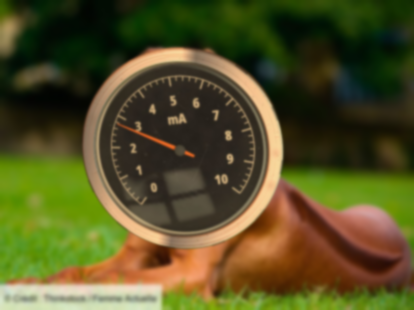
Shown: mA 2.8
